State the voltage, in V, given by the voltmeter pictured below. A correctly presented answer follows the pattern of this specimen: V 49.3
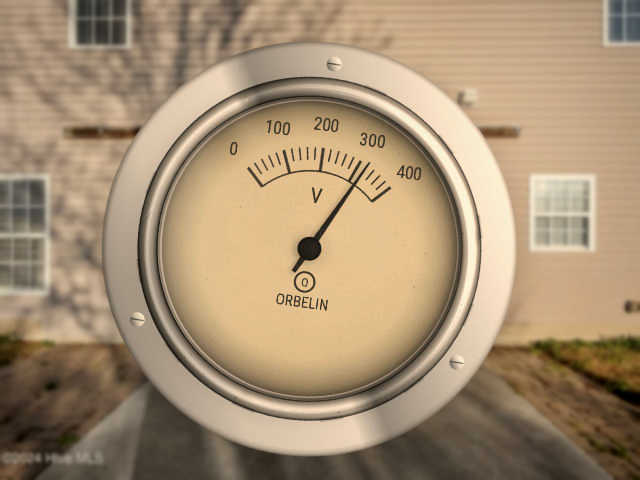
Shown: V 320
